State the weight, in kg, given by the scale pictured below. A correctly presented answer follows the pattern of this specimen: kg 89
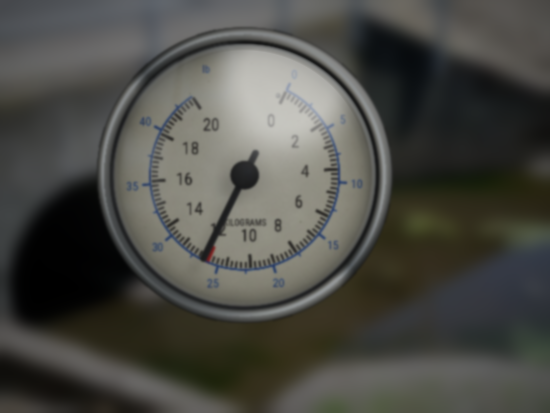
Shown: kg 12
